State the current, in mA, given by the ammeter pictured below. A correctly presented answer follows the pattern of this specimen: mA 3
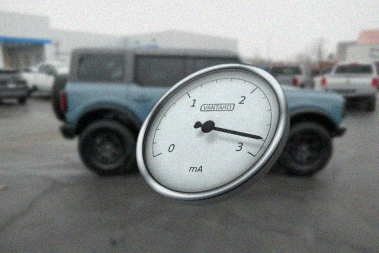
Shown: mA 2.8
